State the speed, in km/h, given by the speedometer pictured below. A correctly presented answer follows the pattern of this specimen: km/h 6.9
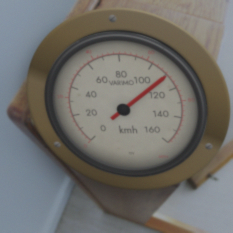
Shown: km/h 110
